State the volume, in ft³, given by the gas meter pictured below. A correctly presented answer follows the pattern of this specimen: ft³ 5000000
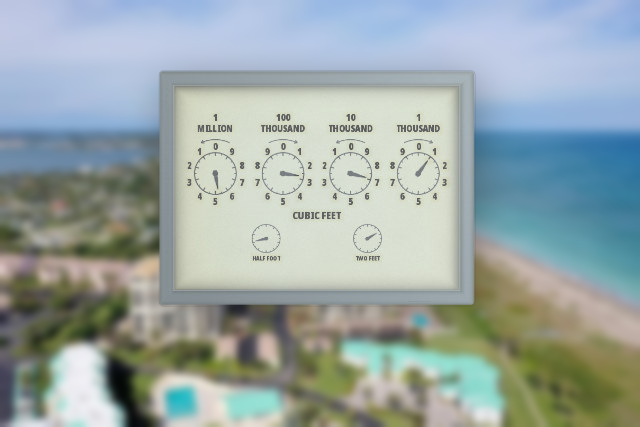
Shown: ft³ 527100
